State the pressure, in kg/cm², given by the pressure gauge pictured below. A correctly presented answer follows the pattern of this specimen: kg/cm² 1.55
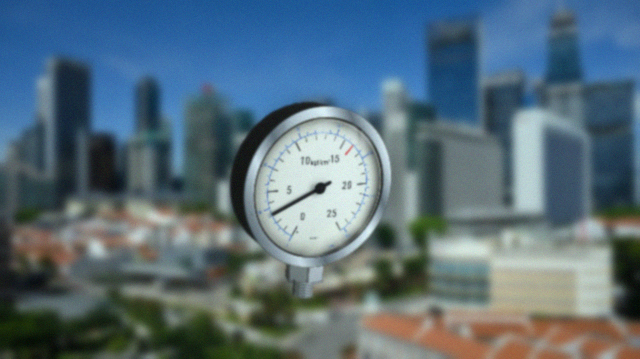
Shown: kg/cm² 3
